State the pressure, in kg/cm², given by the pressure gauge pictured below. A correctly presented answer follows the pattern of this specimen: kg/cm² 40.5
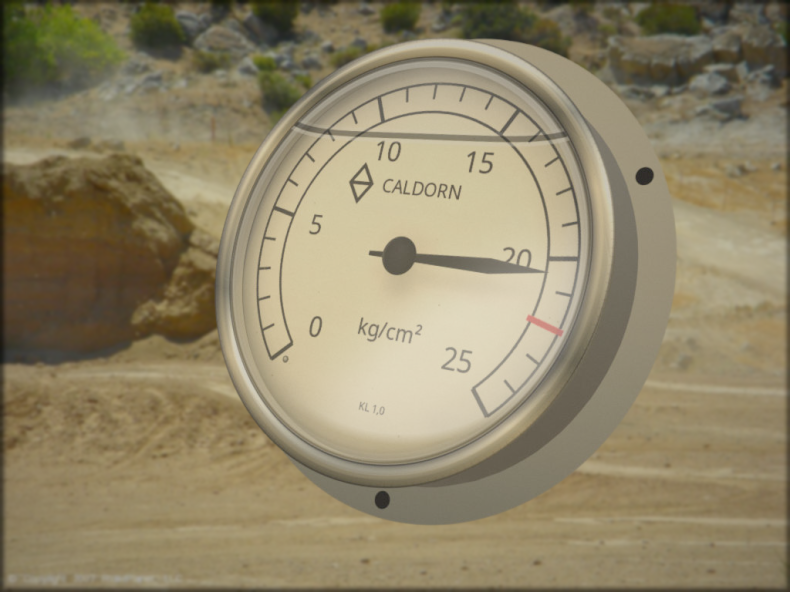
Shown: kg/cm² 20.5
